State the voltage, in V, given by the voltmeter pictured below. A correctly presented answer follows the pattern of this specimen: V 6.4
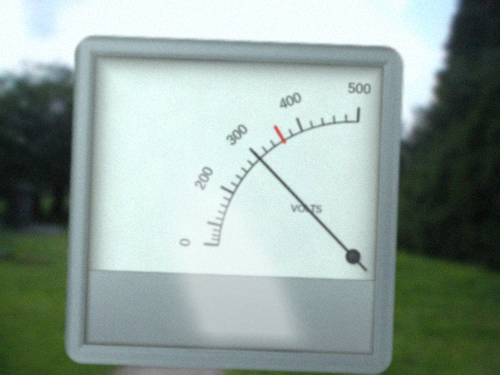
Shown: V 300
